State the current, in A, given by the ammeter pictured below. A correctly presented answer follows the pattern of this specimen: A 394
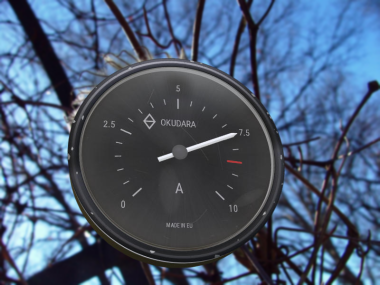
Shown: A 7.5
